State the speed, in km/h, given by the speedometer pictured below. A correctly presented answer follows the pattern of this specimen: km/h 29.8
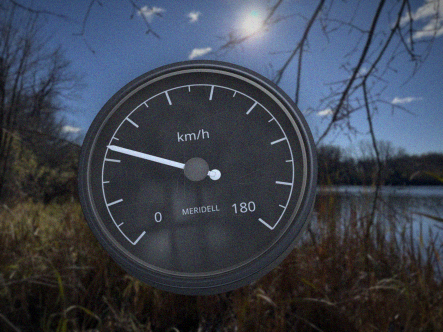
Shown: km/h 45
